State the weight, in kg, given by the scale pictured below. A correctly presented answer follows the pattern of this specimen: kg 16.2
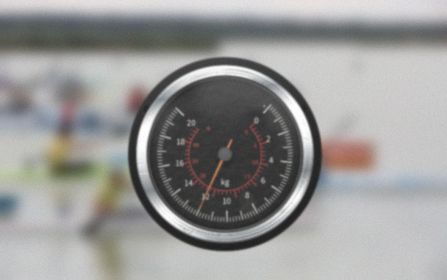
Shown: kg 12
